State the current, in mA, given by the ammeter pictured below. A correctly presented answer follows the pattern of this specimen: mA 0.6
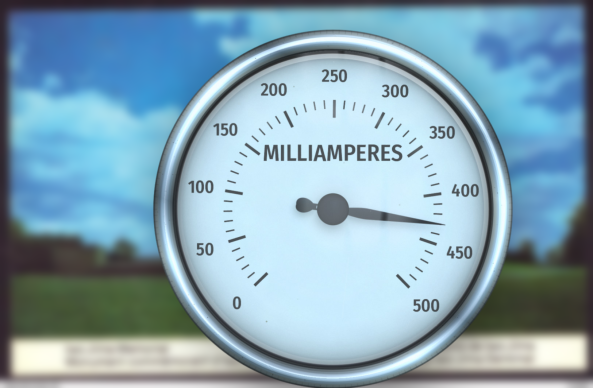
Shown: mA 430
